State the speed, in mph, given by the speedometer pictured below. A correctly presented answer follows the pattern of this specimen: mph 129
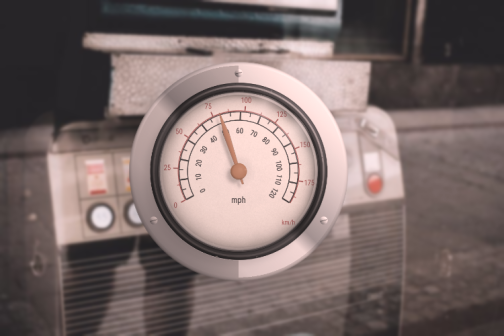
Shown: mph 50
